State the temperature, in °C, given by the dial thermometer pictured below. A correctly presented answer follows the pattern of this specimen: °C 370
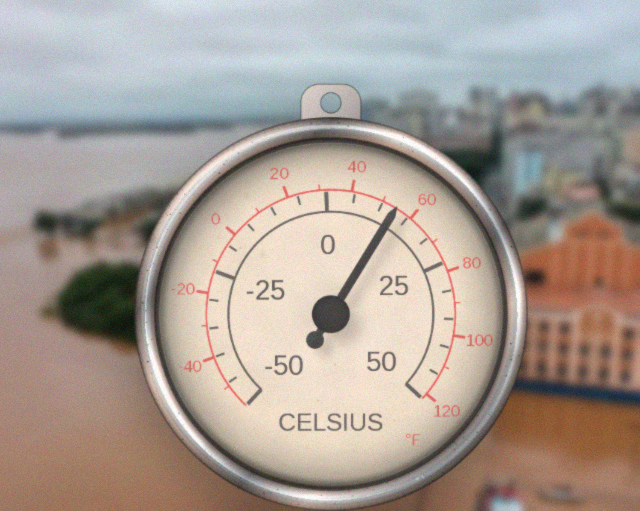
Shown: °C 12.5
